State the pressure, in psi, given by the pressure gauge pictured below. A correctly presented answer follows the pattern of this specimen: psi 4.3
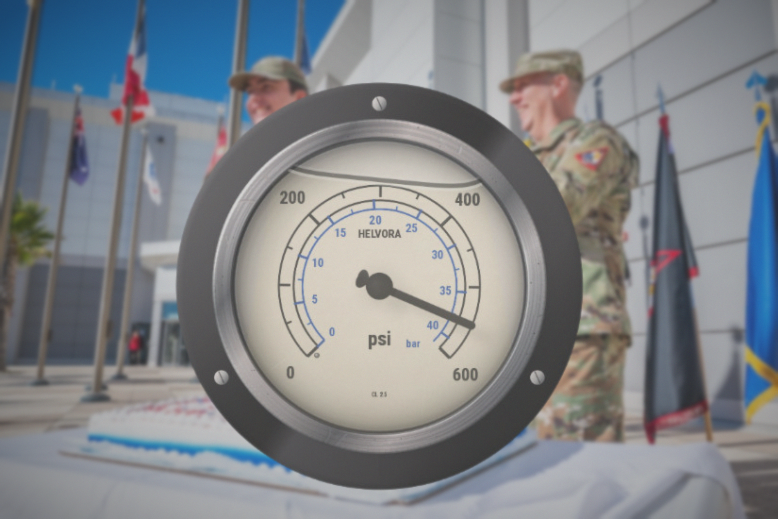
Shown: psi 550
